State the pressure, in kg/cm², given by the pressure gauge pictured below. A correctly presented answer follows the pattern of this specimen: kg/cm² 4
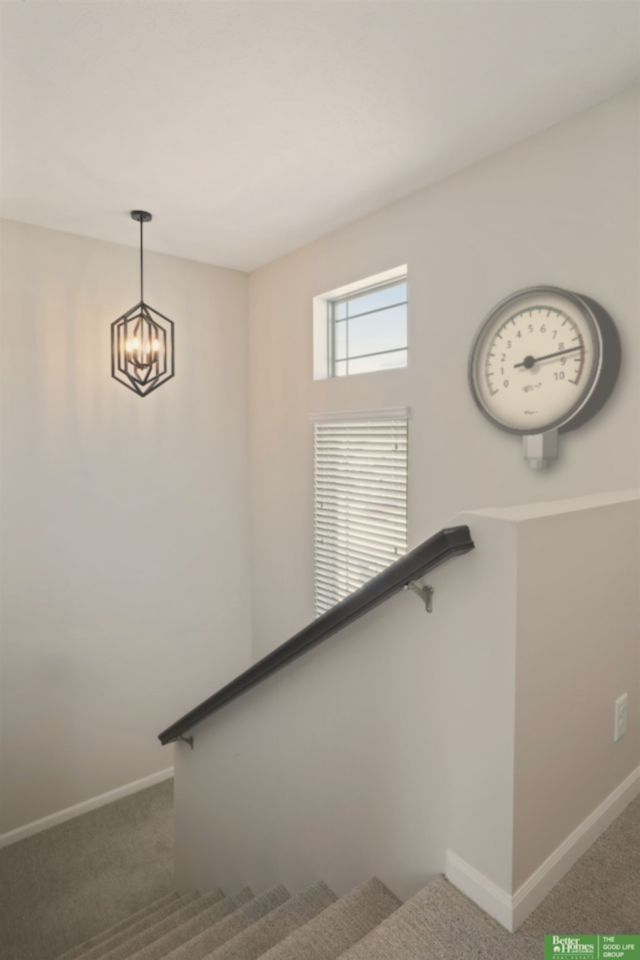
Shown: kg/cm² 8.5
